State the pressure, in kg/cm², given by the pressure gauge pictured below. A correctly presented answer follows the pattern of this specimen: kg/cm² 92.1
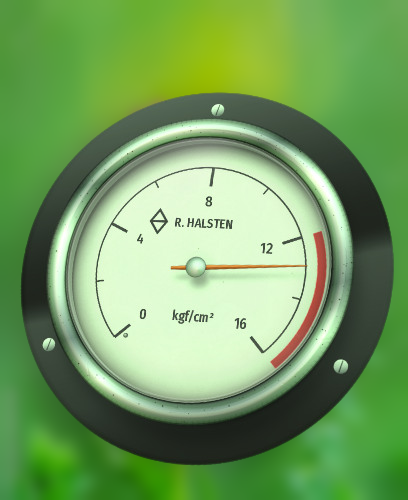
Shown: kg/cm² 13
